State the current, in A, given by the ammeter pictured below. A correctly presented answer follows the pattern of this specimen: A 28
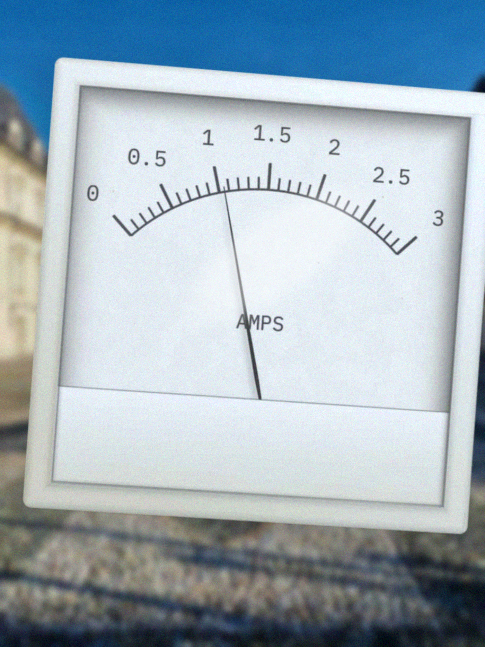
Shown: A 1.05
